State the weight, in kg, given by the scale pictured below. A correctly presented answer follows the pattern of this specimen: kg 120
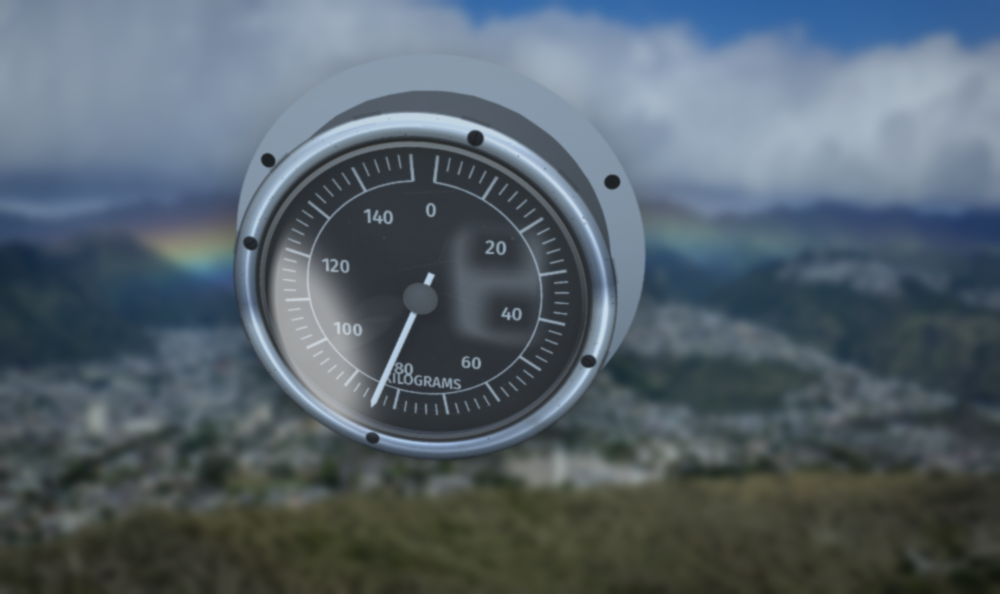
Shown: kg 84
